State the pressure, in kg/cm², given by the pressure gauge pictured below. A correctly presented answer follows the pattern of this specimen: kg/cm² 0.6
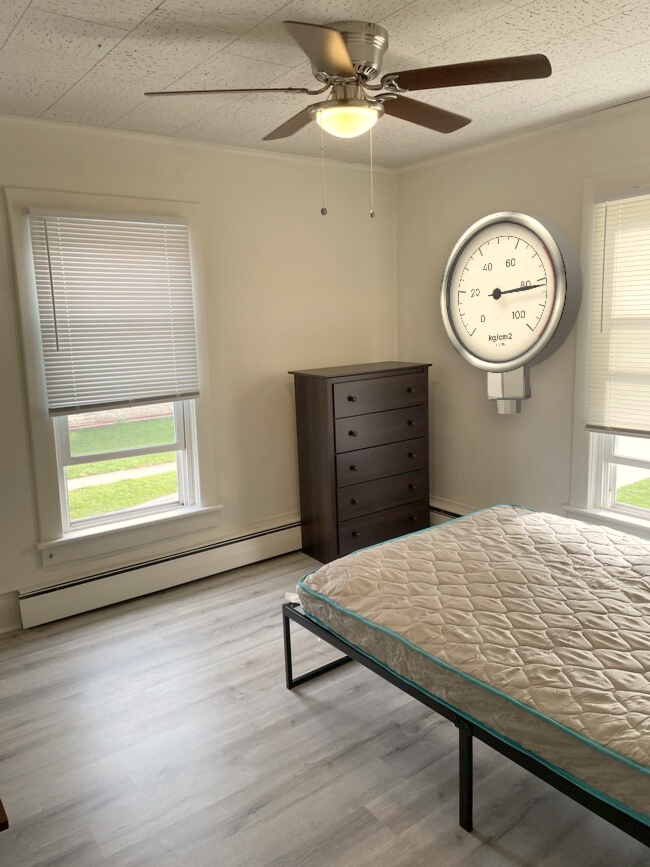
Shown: kg/cm² 82.5
